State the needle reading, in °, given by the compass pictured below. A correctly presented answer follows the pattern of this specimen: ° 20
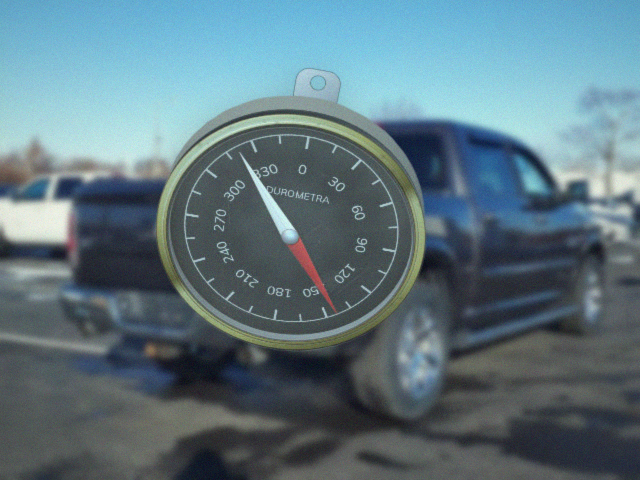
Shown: ° 142.5
